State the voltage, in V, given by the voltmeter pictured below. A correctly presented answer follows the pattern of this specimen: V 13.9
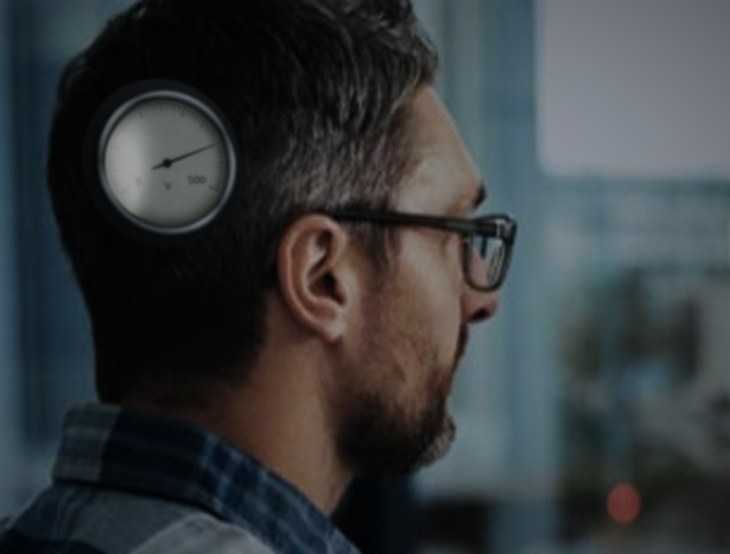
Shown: V 400
